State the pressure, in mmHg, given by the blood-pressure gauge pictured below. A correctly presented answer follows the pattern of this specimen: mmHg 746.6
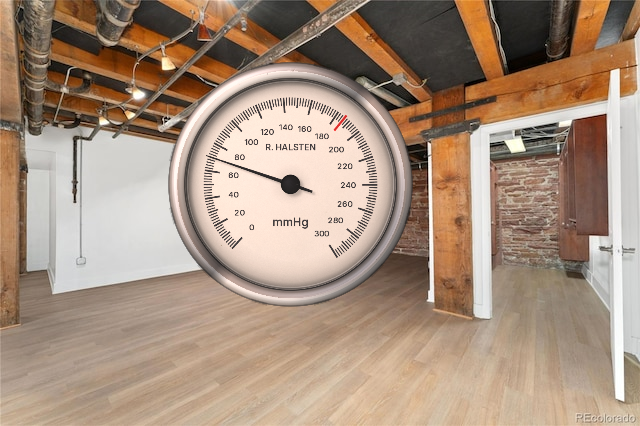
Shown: mmHg 70
